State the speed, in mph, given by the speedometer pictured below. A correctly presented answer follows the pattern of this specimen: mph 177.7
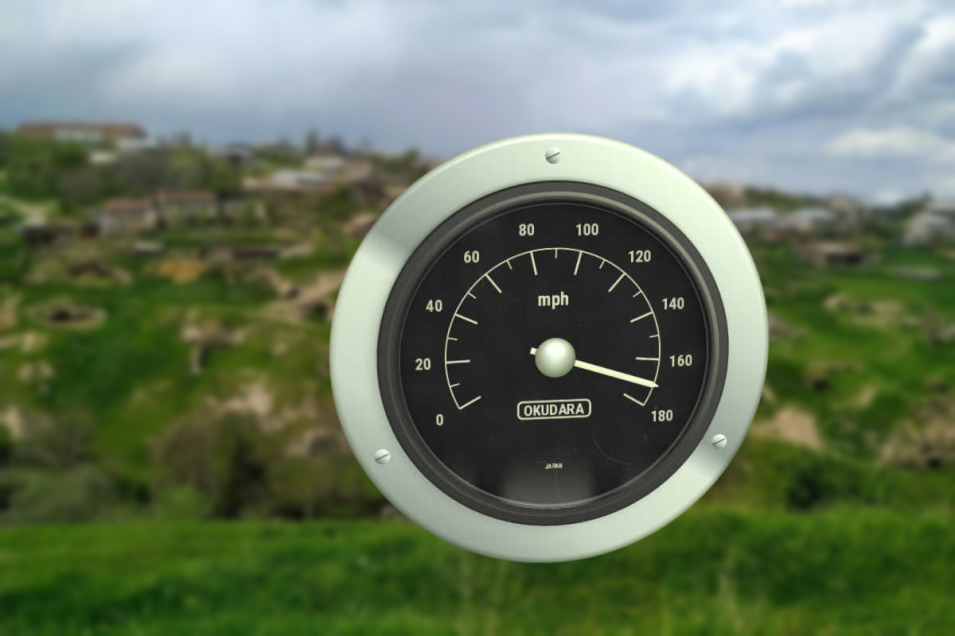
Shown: mph 170
